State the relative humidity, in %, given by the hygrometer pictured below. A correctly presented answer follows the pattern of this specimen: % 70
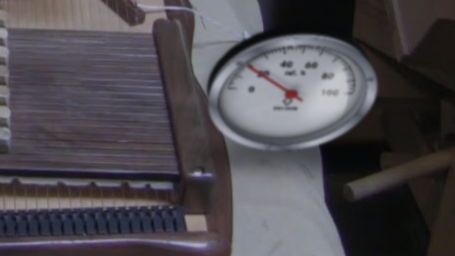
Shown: % 20
